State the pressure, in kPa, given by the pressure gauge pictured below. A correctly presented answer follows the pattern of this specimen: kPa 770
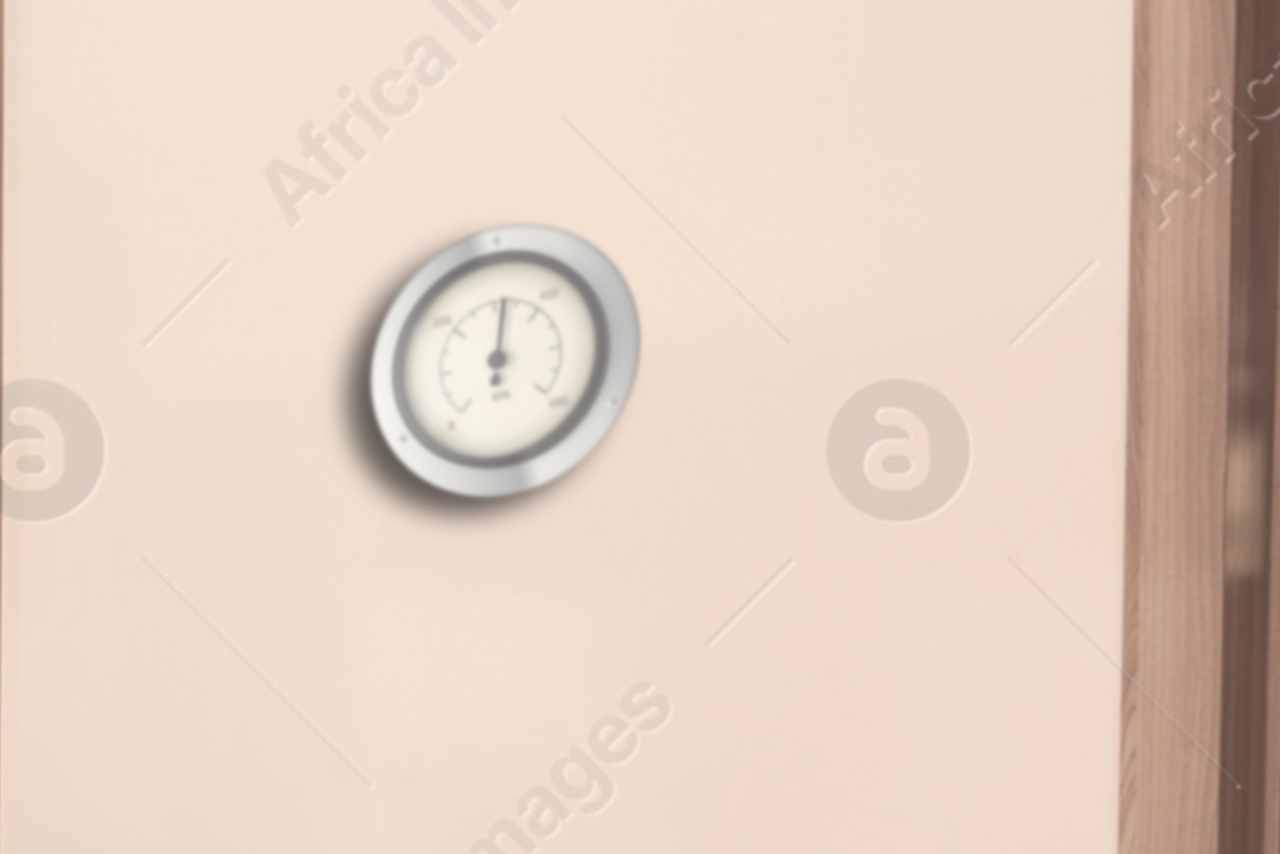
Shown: kPa 325
